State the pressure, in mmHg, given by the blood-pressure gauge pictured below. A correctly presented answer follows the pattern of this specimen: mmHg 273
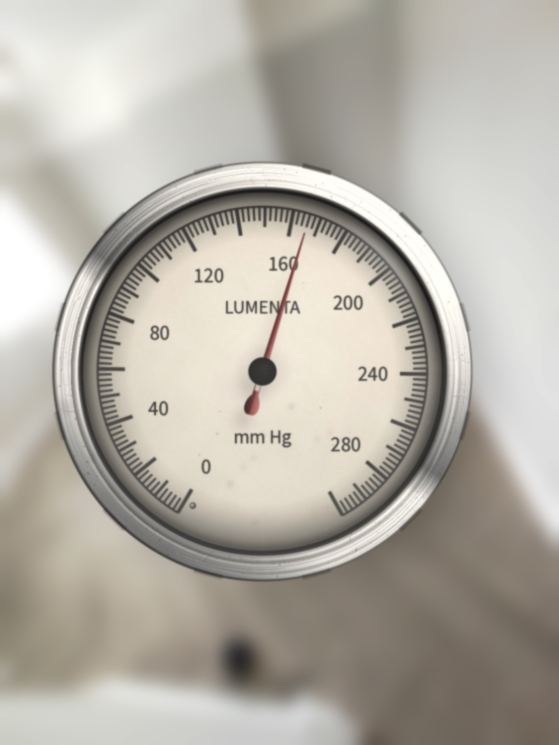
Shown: mmHg 166
